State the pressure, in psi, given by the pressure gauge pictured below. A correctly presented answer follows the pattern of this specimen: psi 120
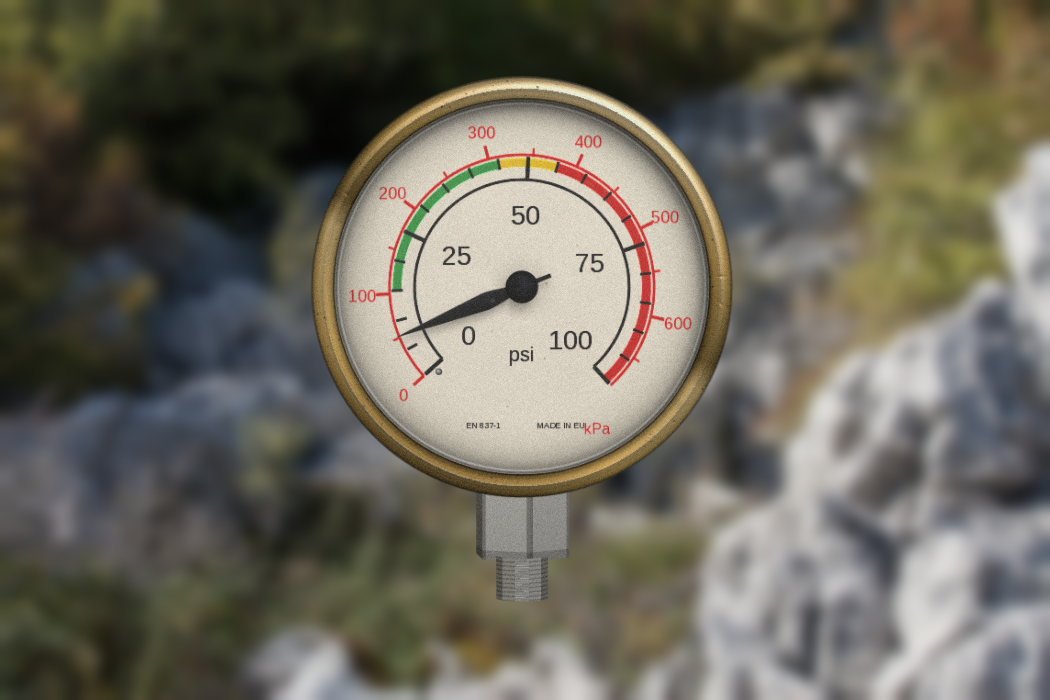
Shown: psi 7.5
